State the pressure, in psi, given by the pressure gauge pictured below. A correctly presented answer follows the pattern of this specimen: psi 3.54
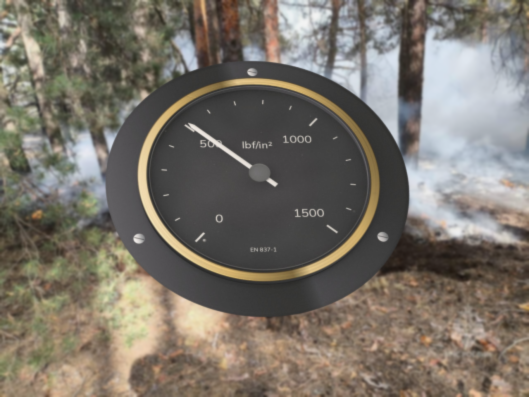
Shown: psi 500
